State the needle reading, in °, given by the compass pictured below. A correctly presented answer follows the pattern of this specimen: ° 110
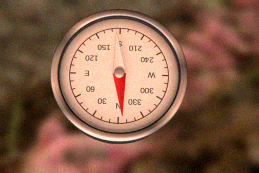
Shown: ° 355
